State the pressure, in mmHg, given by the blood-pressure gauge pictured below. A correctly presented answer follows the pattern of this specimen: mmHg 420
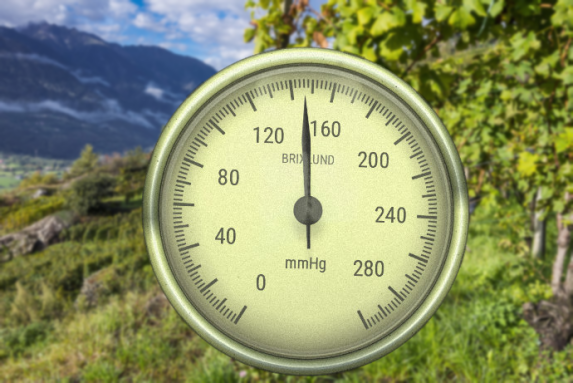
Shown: mmHg 146
